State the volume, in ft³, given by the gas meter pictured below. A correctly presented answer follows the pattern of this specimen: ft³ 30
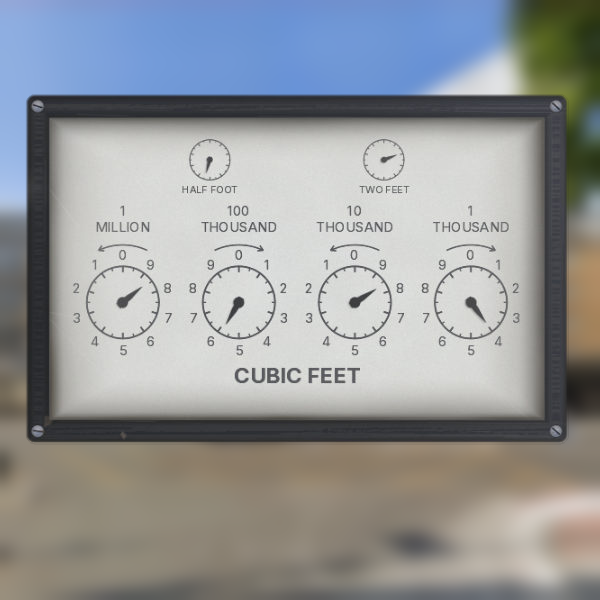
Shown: ft³ 858400
